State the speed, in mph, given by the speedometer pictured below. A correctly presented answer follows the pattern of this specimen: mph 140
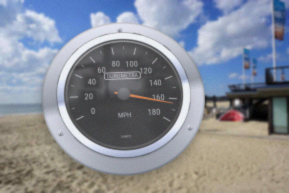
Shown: mph 165
